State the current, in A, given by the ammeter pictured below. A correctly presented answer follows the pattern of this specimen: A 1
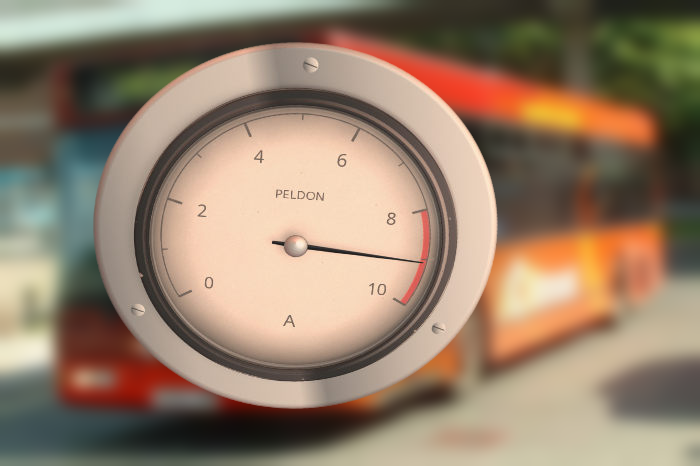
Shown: A 9
